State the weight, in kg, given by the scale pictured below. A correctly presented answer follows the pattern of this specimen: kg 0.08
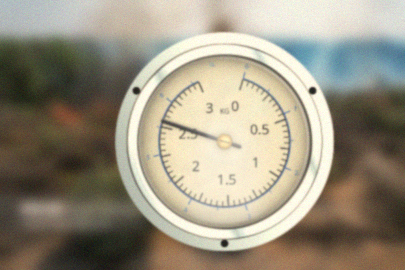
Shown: kg 2.55
